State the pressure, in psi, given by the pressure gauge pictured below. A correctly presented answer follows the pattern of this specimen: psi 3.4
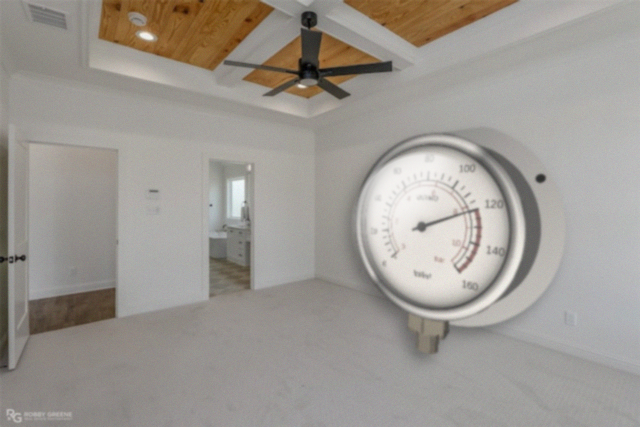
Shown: psi 120
